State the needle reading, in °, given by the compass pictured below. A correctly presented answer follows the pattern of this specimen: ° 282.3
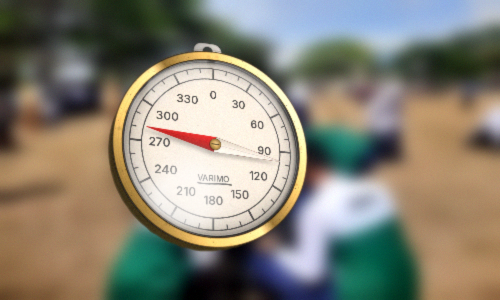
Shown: ° 280
